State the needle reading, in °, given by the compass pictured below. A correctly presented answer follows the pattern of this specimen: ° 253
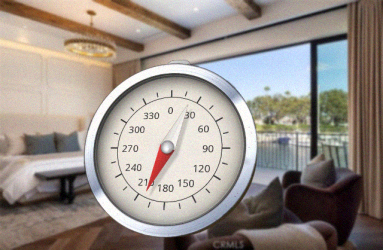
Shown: ° 202.5
